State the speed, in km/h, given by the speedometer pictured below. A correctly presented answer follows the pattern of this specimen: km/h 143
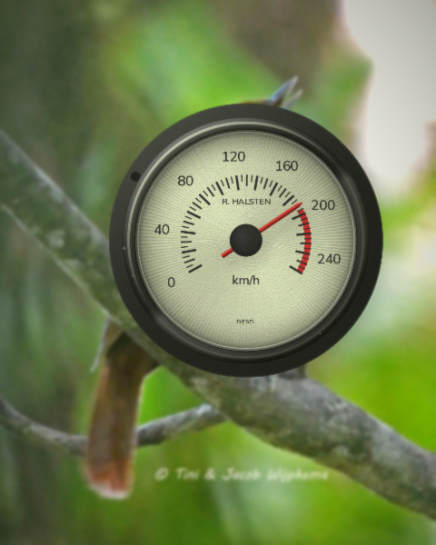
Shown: km/h 190
